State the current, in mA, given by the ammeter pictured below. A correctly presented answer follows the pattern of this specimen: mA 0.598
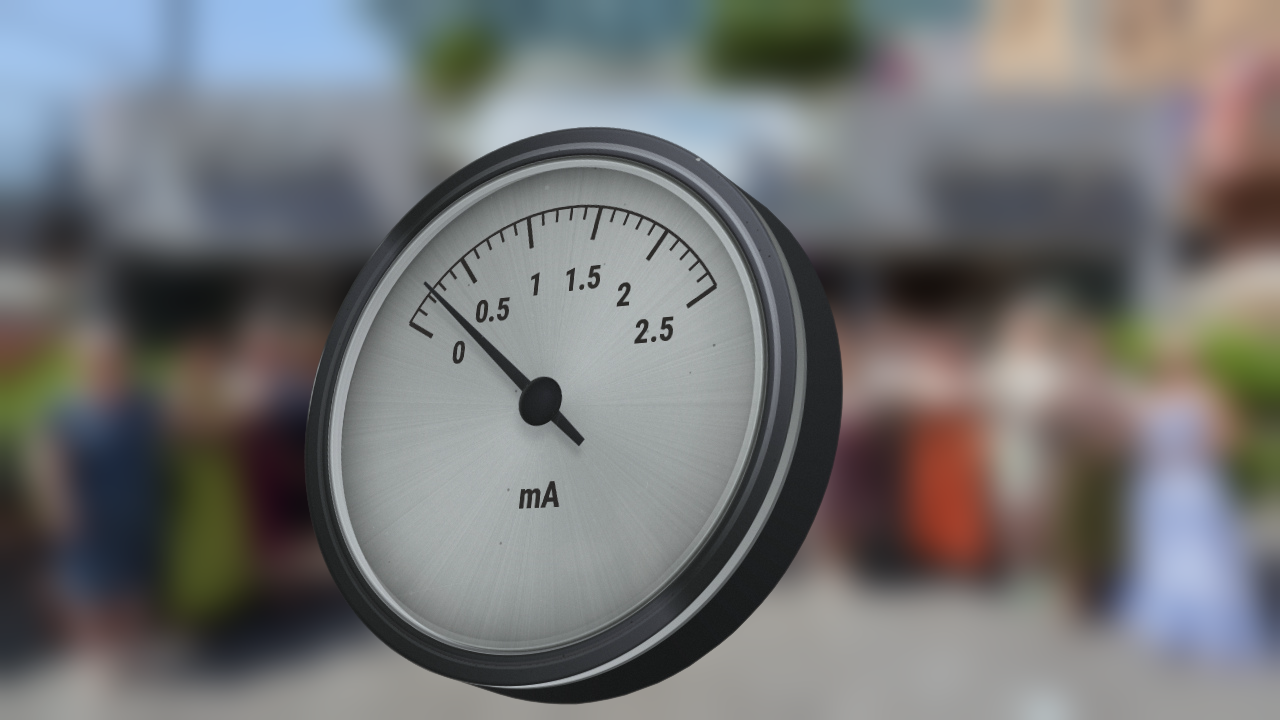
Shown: mA 0.25
